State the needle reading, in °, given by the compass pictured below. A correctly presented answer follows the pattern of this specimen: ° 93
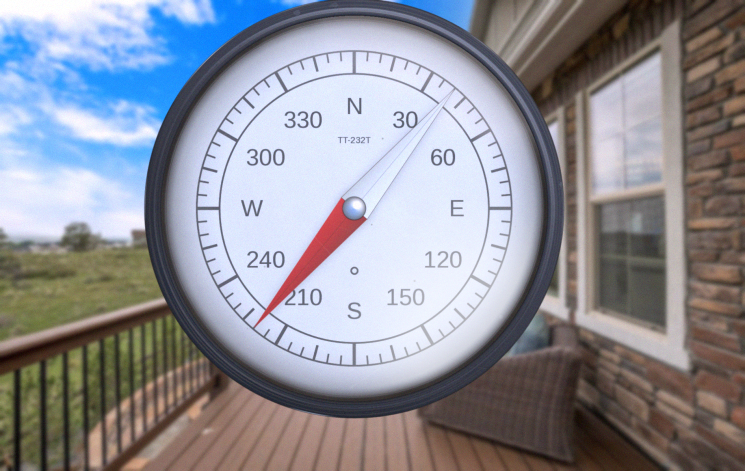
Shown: ° 220
